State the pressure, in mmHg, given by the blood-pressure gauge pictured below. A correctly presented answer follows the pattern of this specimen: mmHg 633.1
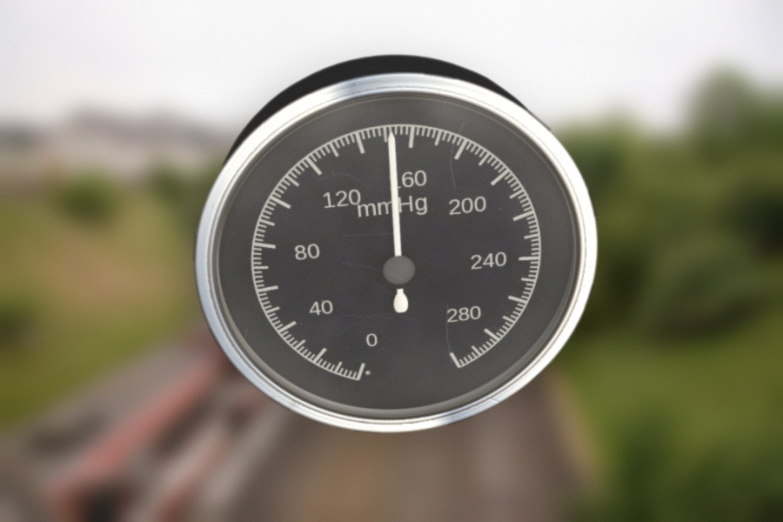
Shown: mmHg 152
